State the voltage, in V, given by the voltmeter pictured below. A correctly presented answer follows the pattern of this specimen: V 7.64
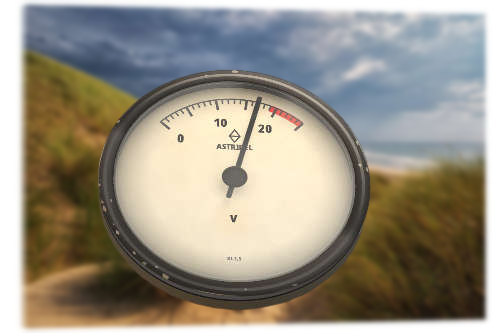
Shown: V 17
